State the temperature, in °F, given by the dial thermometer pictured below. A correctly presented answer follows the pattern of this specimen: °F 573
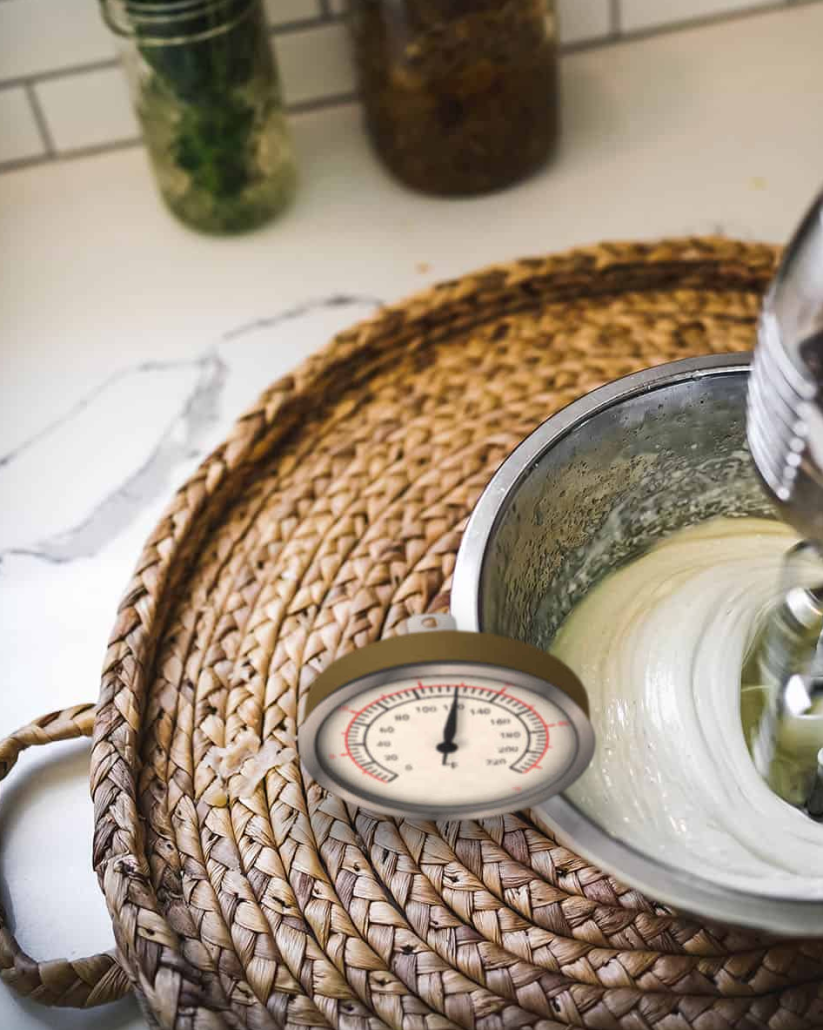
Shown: °F 120
